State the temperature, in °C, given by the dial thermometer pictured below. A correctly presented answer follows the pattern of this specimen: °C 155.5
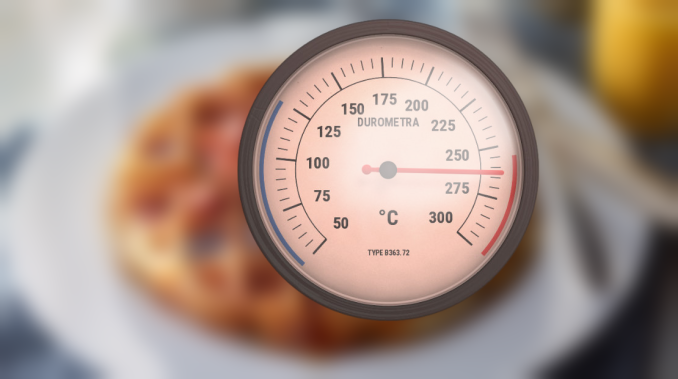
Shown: °C 262.5
